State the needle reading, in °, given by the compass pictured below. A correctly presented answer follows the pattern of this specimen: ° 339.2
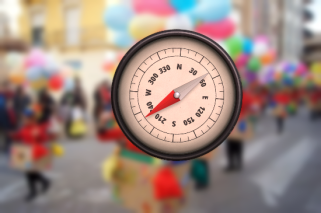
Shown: ° 230
